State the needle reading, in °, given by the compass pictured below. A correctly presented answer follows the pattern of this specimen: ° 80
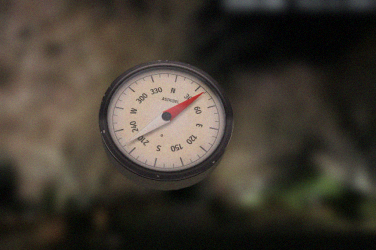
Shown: ° 40
